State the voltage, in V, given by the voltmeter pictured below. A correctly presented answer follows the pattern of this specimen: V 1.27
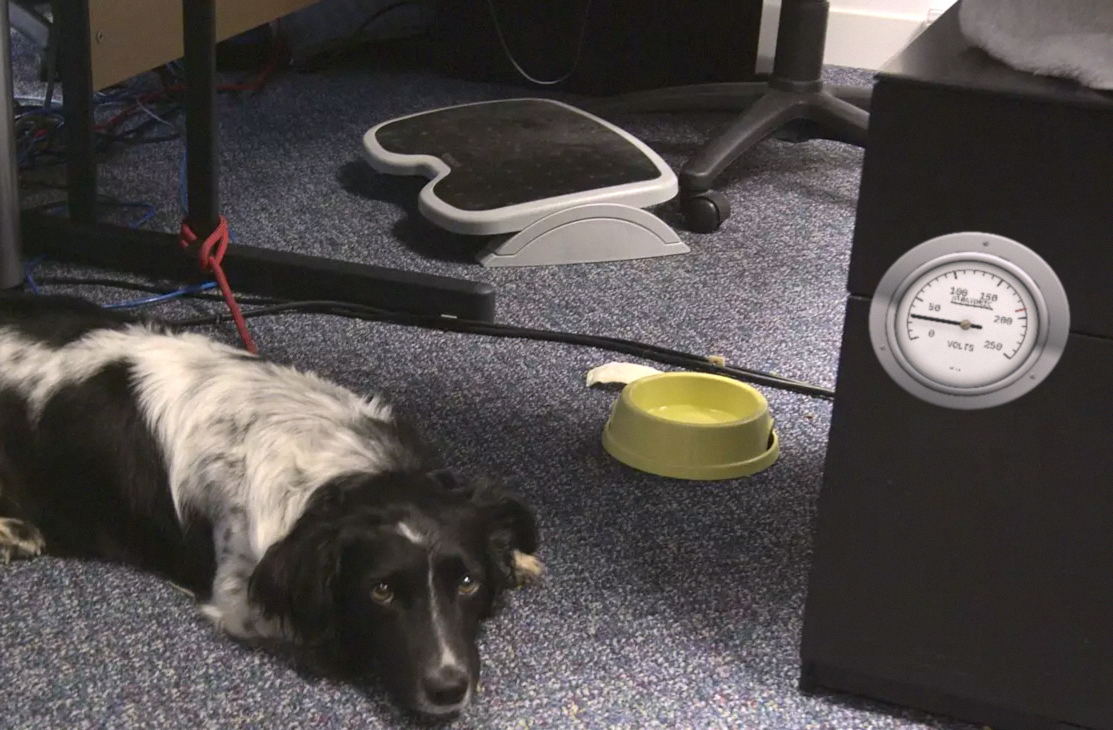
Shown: V 30
